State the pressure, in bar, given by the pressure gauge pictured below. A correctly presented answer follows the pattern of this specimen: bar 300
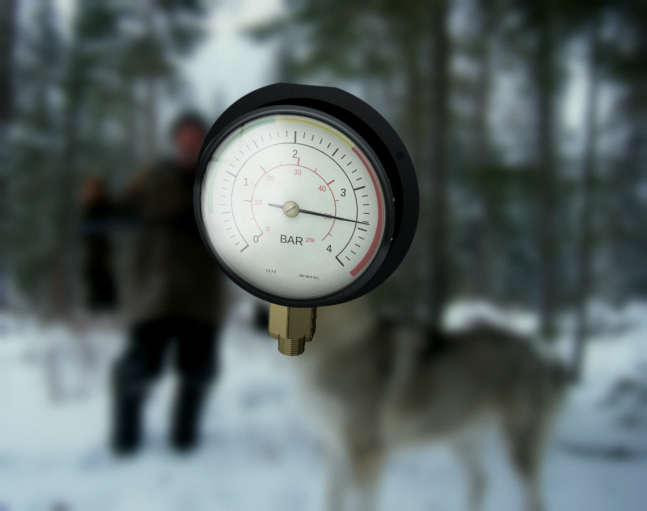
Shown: bar 3.4
